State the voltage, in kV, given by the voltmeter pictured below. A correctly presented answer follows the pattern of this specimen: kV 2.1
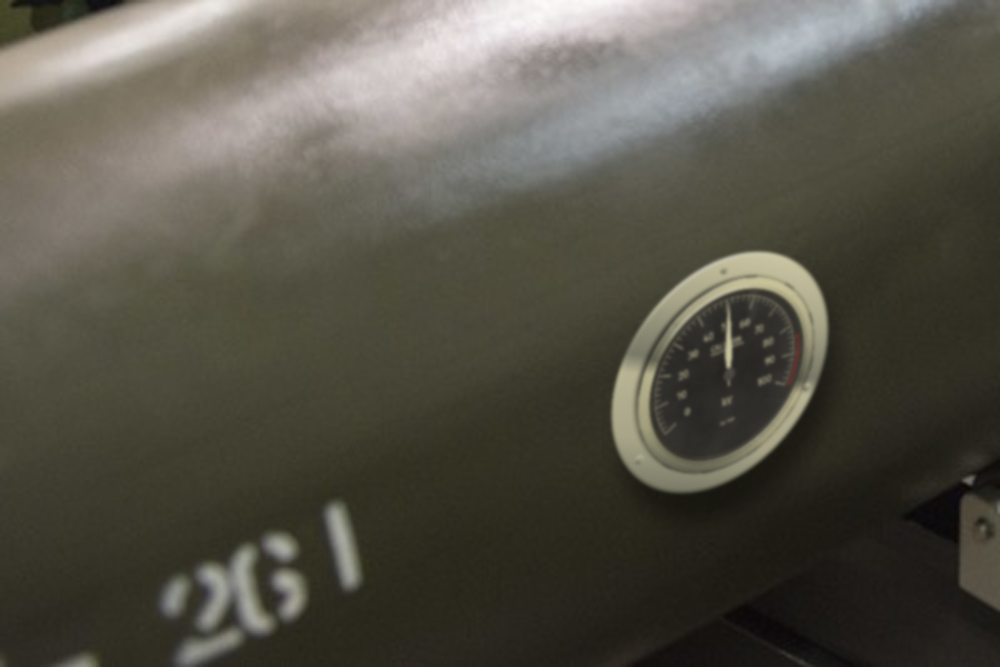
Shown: kV 50
